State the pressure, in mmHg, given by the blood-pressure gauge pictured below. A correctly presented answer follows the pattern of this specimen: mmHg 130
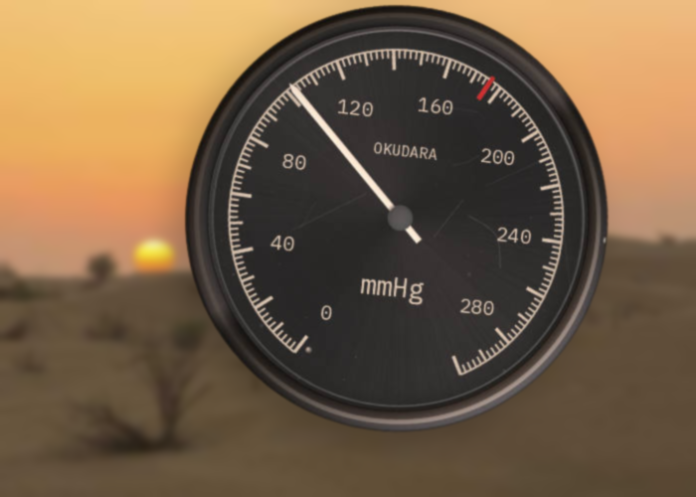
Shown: mmHg 102
